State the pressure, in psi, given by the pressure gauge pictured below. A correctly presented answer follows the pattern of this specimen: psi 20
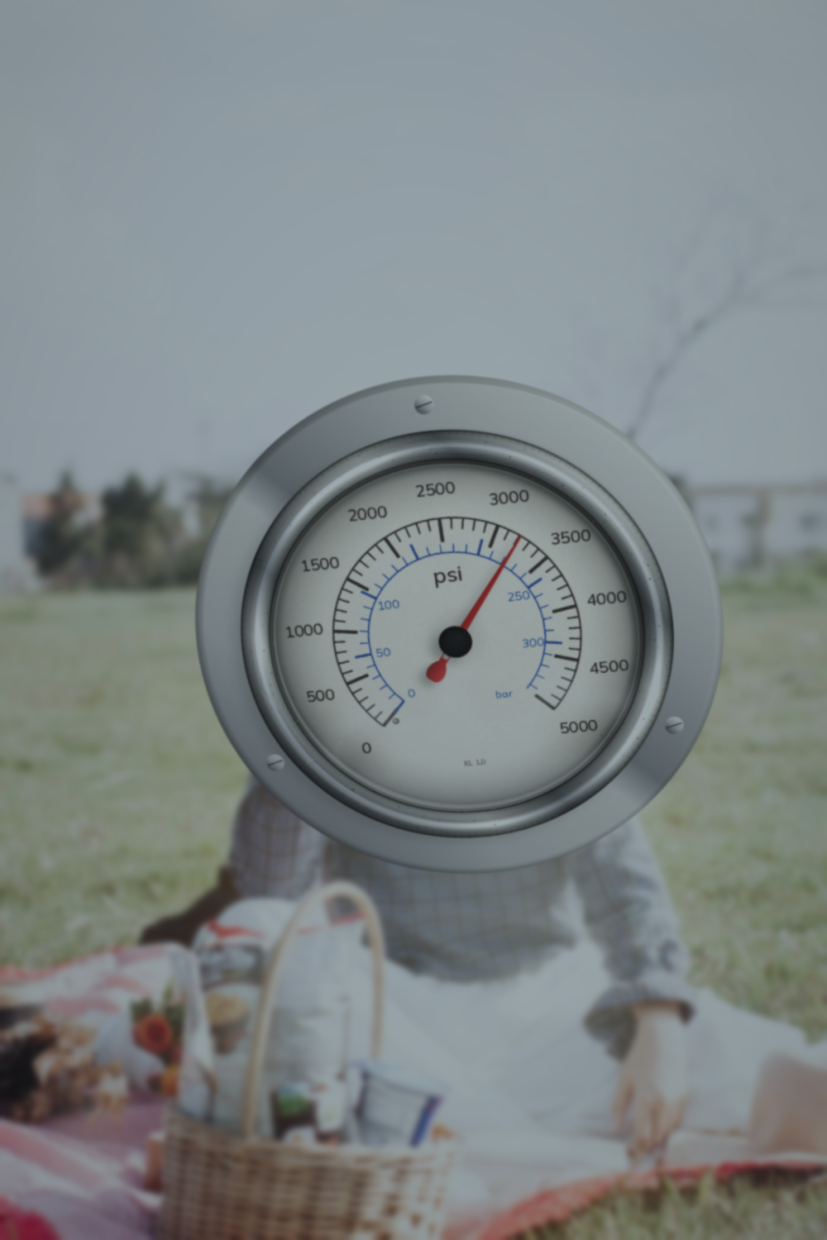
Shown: psi 3200
